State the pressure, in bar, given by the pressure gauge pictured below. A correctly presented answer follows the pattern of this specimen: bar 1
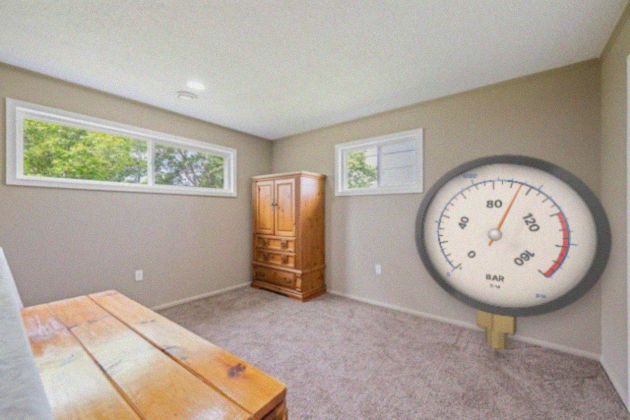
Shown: bar 95
